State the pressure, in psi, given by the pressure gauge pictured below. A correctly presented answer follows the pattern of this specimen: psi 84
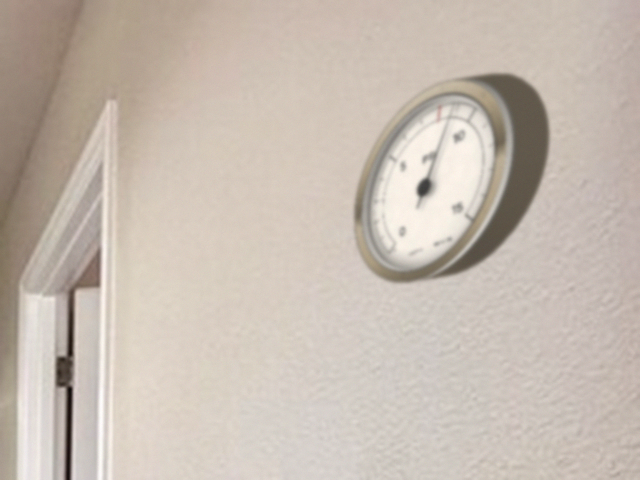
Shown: psi 9
